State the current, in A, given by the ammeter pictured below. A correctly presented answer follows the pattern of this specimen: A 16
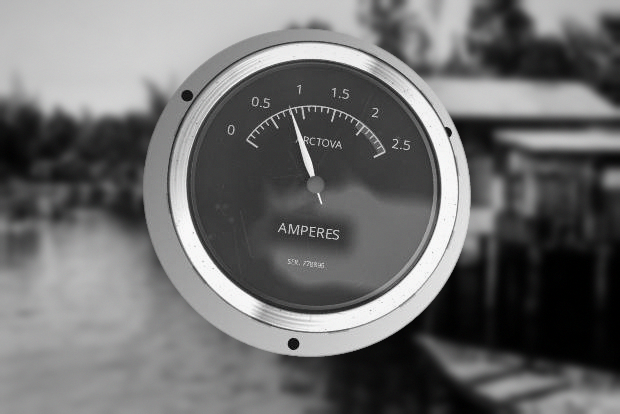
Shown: A 0.8
